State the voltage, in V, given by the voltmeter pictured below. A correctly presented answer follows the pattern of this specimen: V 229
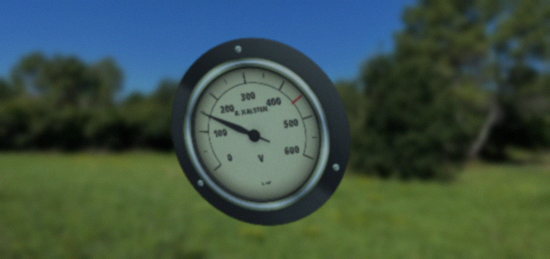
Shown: V 150
